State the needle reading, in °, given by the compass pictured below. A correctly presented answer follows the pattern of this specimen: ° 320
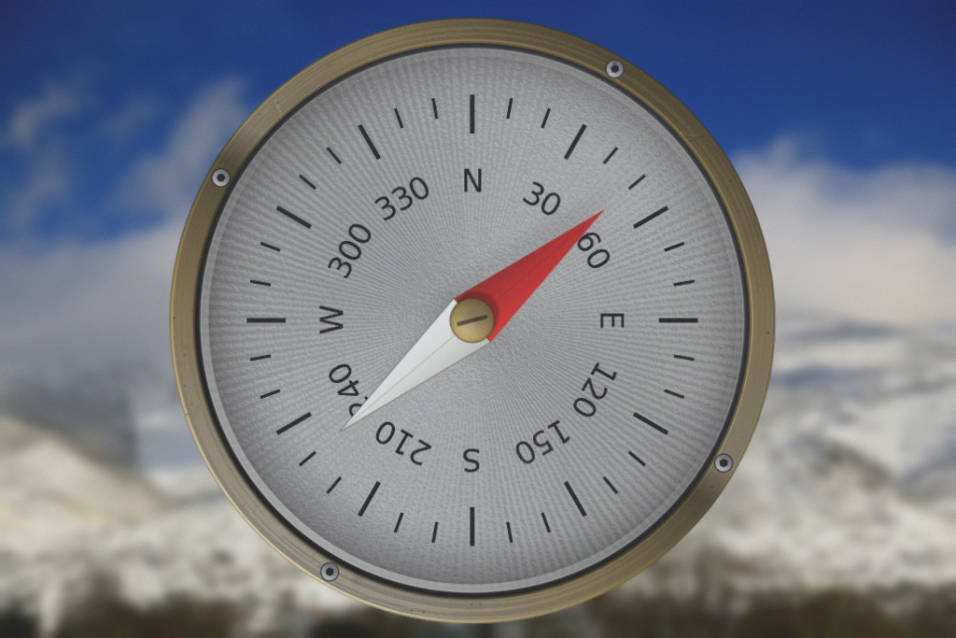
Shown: ° 50
